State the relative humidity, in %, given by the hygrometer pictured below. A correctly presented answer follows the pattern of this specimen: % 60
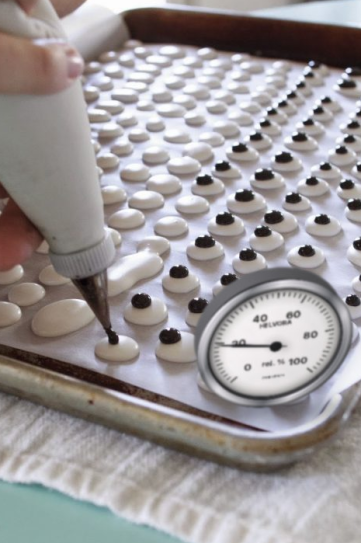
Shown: % 20
